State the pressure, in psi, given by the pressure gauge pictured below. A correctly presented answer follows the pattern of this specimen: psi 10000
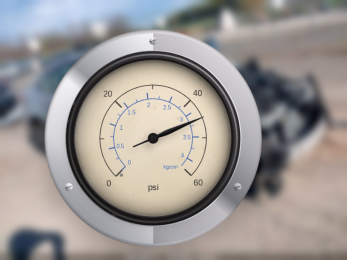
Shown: psi 45
